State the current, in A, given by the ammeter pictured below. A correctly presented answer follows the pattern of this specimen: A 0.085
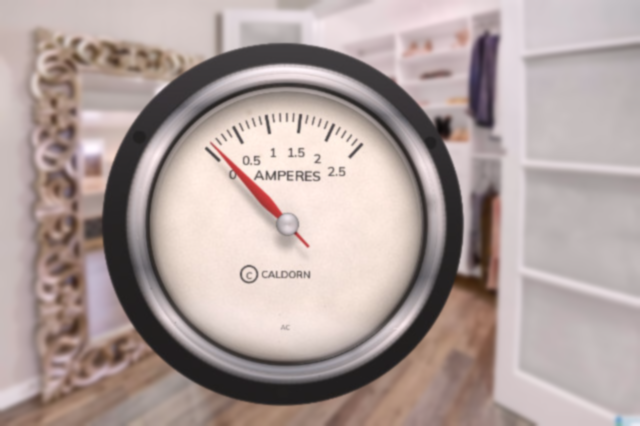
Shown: A 0.1
